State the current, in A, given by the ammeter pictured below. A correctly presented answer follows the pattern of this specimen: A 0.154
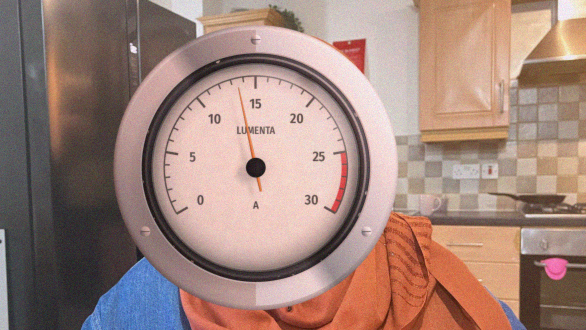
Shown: A 13.5
